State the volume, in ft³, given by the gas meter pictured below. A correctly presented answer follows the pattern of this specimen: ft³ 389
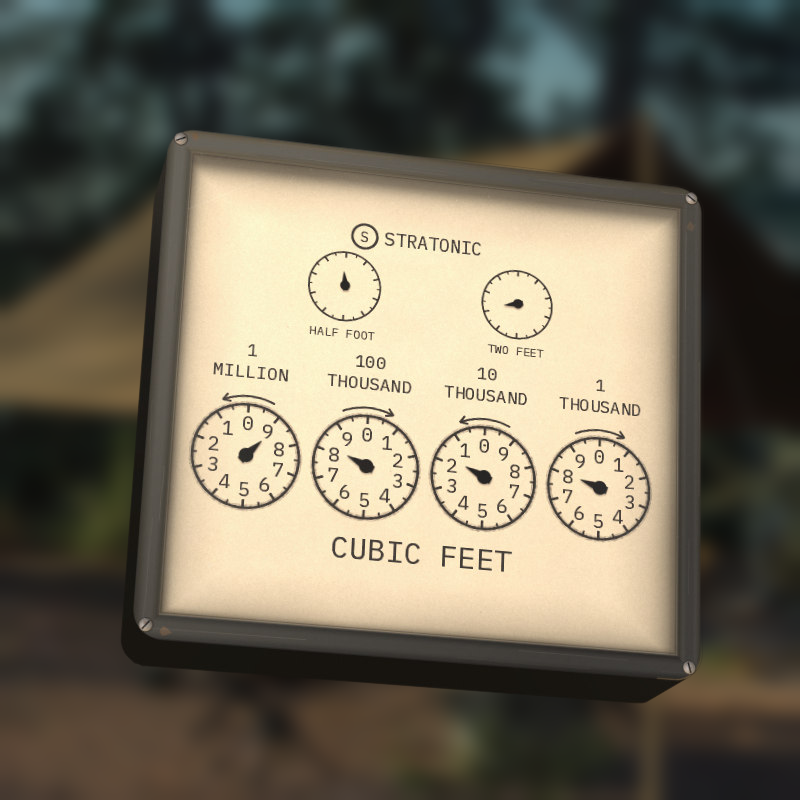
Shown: ft³ 881800
